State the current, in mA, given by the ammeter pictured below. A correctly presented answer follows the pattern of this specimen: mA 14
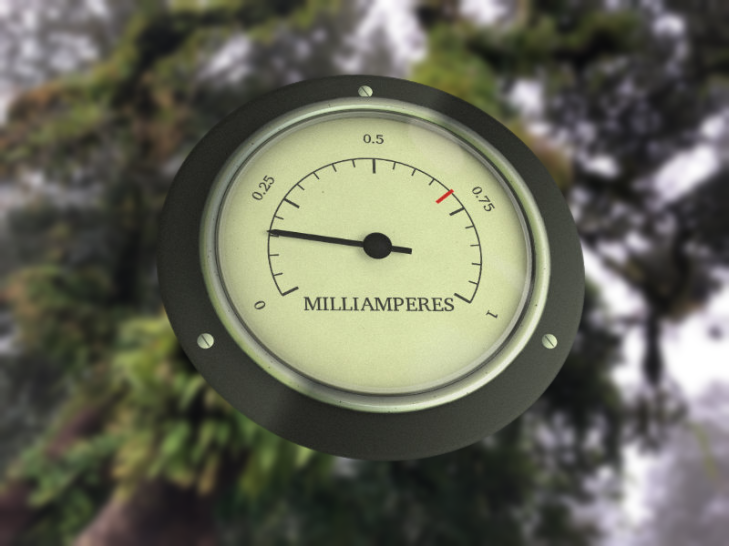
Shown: mA 0.15
